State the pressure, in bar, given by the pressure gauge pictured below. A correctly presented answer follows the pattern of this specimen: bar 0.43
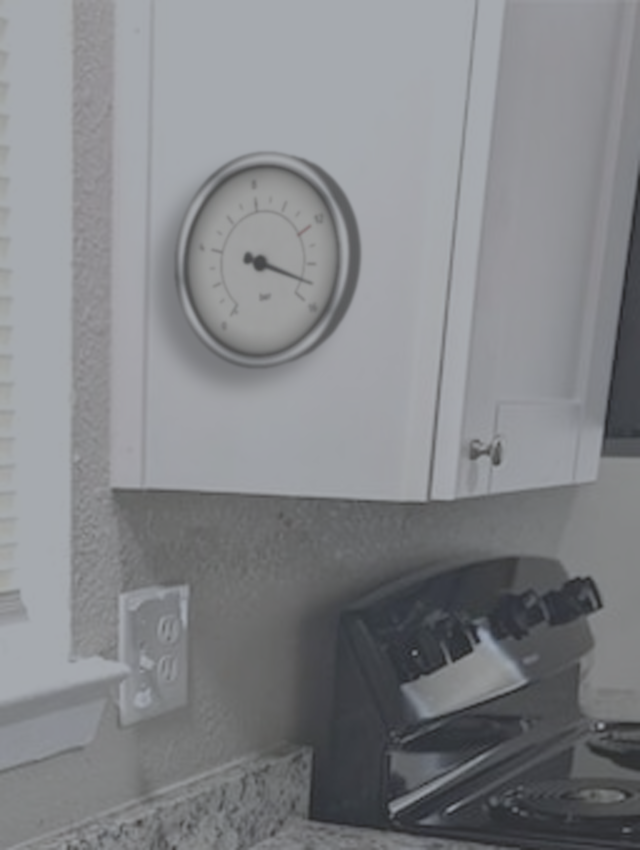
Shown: bar 15
